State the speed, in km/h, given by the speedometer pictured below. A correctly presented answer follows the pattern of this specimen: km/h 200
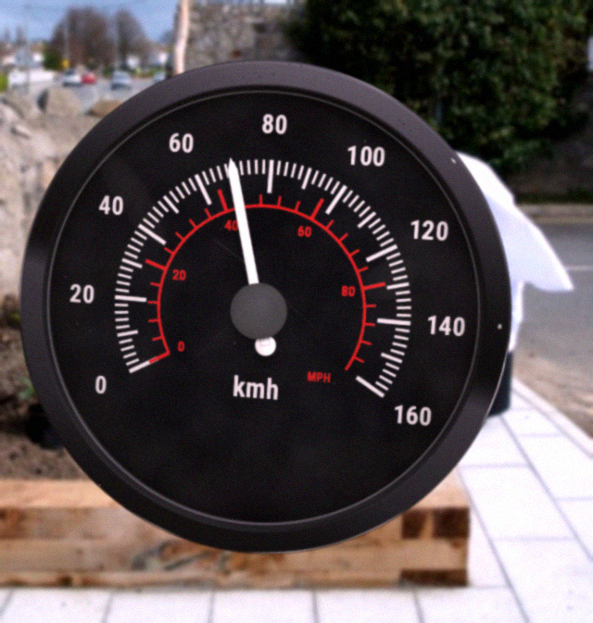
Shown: km/h 70
